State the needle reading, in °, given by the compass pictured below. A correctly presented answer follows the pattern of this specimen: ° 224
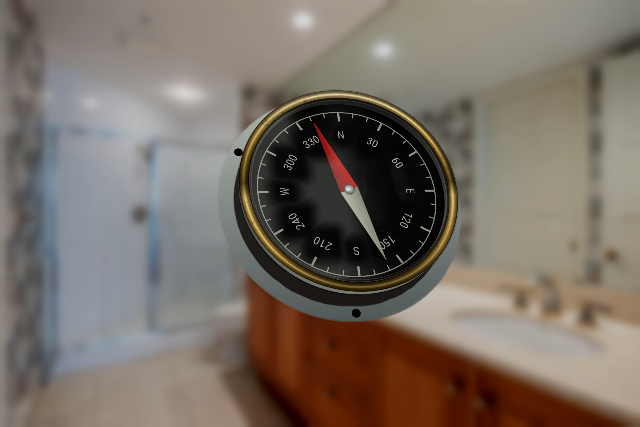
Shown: ° 340
